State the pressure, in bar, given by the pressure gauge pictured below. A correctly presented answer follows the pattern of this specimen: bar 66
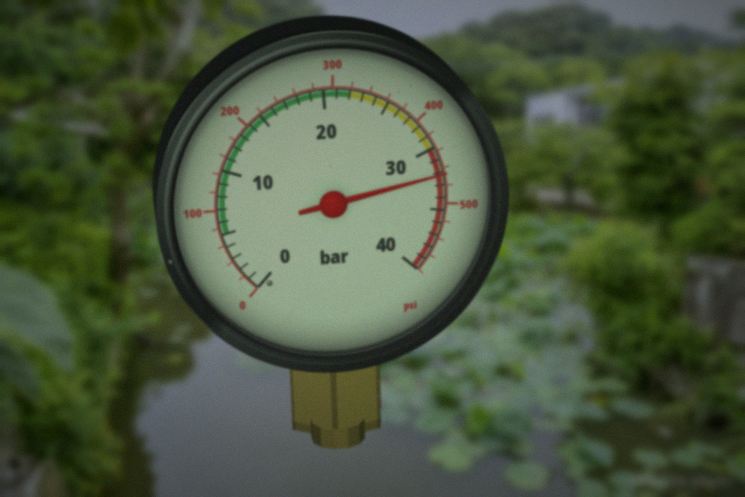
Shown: bar 32
